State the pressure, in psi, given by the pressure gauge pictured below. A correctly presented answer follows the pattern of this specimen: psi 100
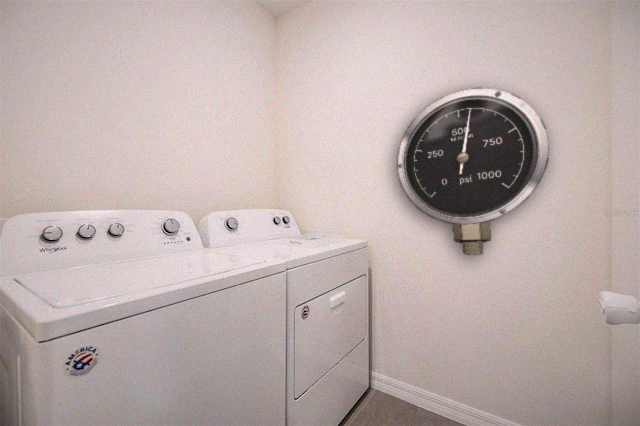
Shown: psi 550
